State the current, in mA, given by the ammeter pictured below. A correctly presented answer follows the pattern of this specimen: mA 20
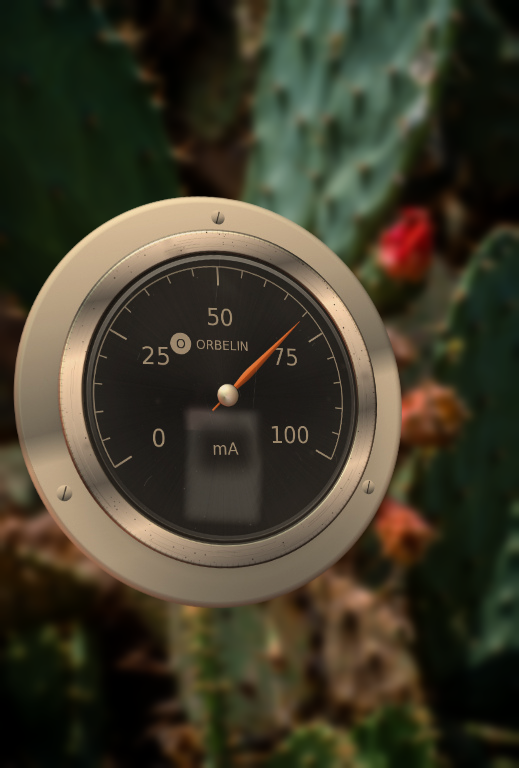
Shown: mA 70
